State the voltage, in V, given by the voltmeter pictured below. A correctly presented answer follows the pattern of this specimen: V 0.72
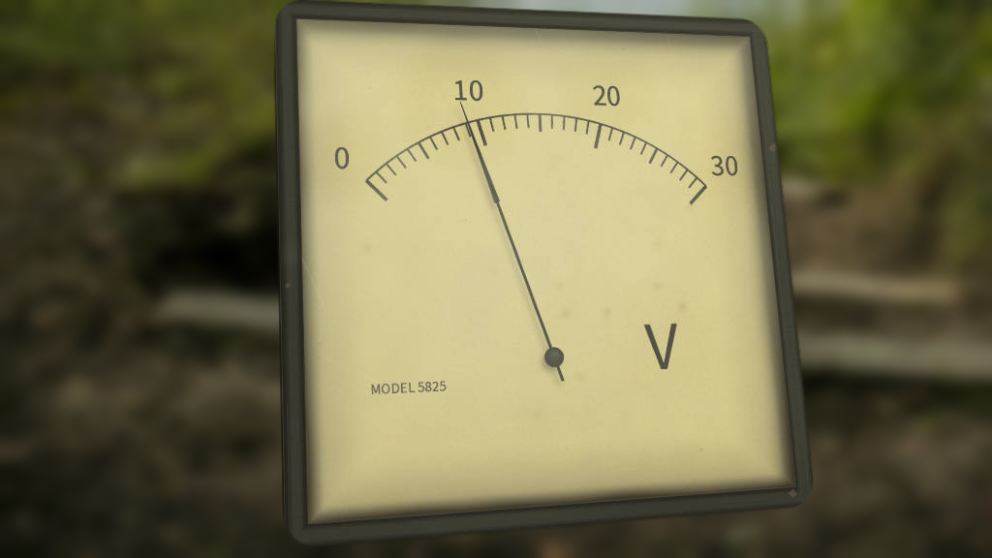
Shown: V 9
